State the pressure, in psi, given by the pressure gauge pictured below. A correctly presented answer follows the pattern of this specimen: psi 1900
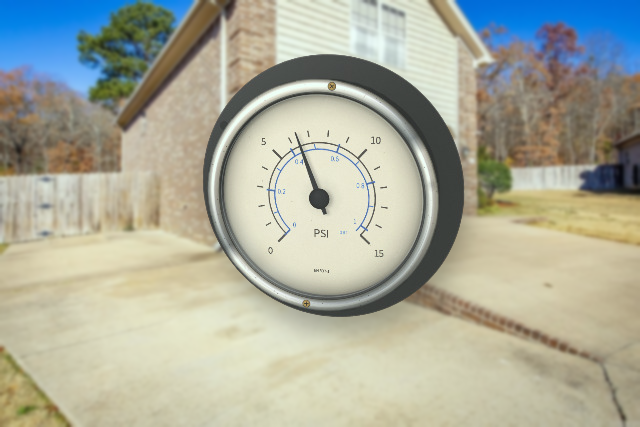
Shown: psi 6.5
